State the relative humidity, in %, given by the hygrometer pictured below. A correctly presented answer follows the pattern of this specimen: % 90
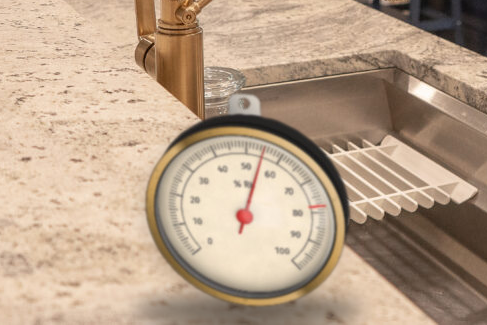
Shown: % 55
